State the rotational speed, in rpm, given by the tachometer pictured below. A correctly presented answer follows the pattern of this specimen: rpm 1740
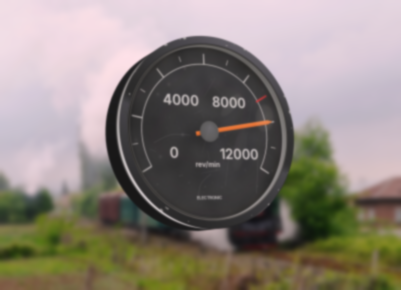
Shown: rpm 10000
